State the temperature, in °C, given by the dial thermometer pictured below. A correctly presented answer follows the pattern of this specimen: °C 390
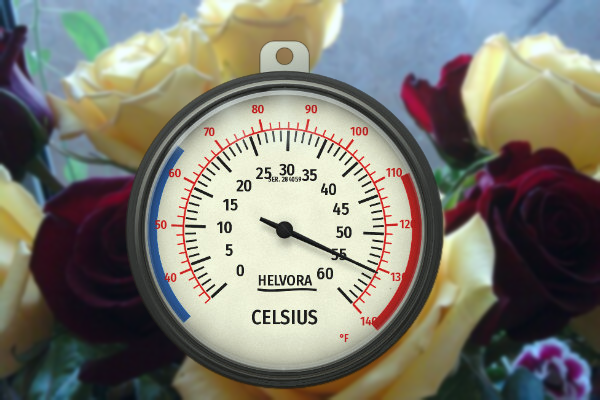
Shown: °C 55
